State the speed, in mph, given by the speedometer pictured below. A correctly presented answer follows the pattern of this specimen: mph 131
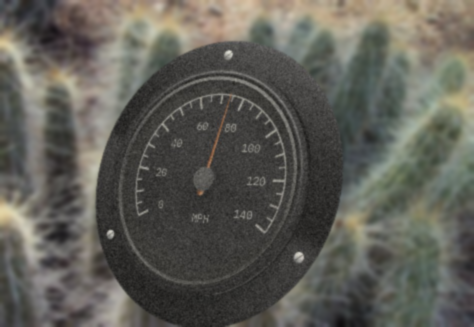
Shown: mph 75
